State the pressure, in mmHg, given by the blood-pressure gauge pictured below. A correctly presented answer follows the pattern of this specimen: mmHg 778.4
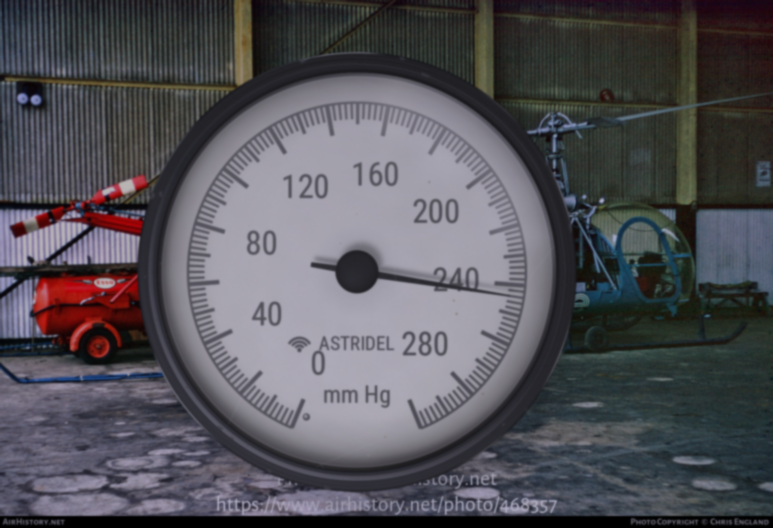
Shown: mmHg 244
